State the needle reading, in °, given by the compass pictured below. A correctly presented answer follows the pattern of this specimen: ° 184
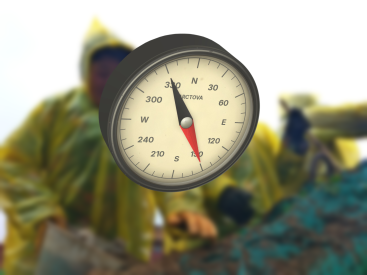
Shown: ° 150
